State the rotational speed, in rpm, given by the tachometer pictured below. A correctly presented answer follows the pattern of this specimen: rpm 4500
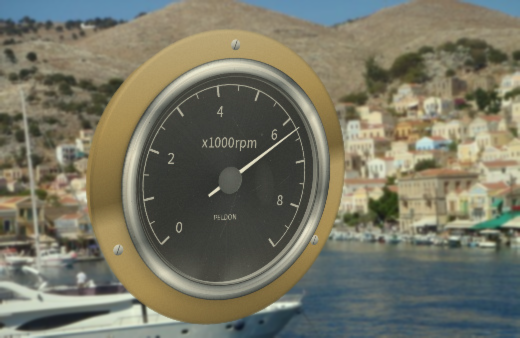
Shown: rpm 6250
